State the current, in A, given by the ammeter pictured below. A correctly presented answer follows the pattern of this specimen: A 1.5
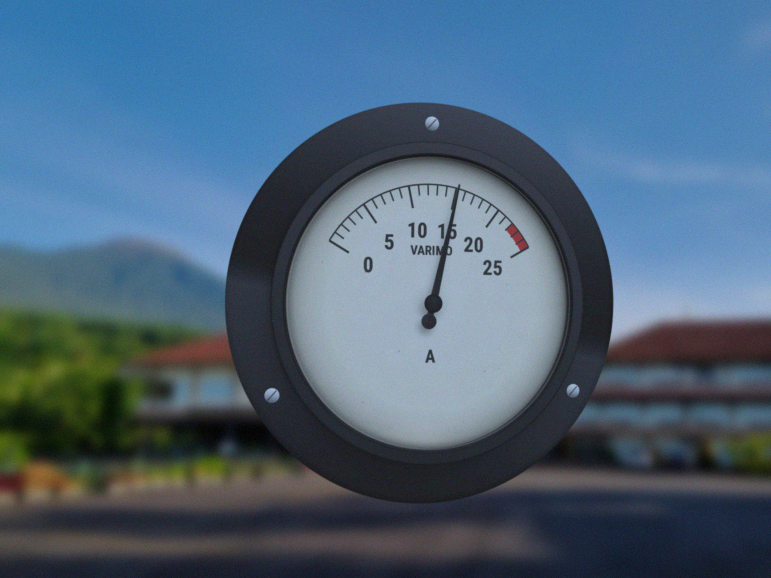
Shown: A 15
